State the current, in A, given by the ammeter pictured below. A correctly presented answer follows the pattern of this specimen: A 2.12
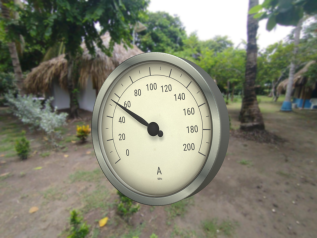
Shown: A 55
